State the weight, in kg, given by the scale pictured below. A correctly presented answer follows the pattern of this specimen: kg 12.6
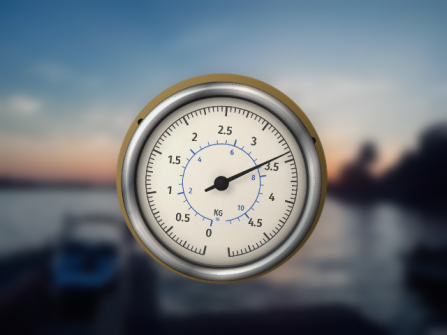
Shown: kg 3.4
